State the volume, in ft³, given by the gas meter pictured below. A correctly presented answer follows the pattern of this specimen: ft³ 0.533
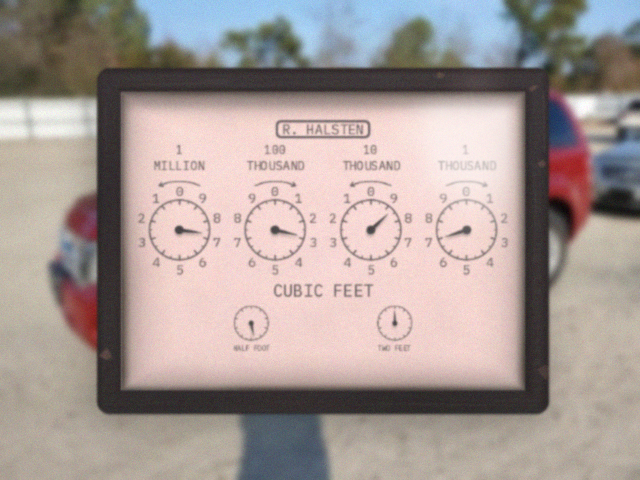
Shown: ft³ 728700
